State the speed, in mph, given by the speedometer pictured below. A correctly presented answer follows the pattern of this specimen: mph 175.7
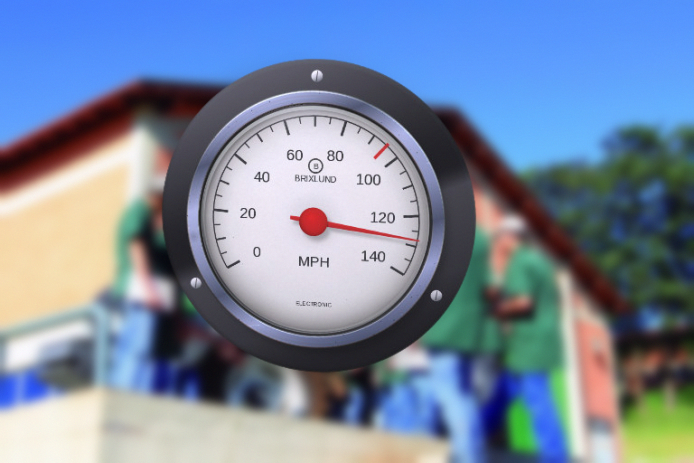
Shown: mph 127.5
